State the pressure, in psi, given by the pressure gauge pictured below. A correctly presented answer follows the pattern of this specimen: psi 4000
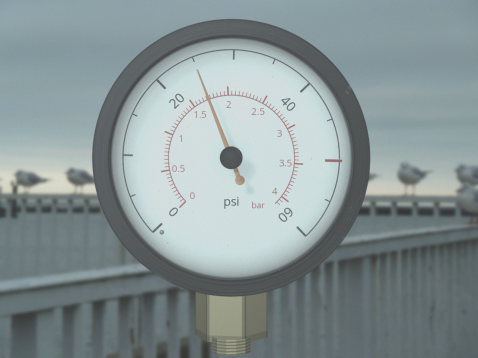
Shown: psi 25
